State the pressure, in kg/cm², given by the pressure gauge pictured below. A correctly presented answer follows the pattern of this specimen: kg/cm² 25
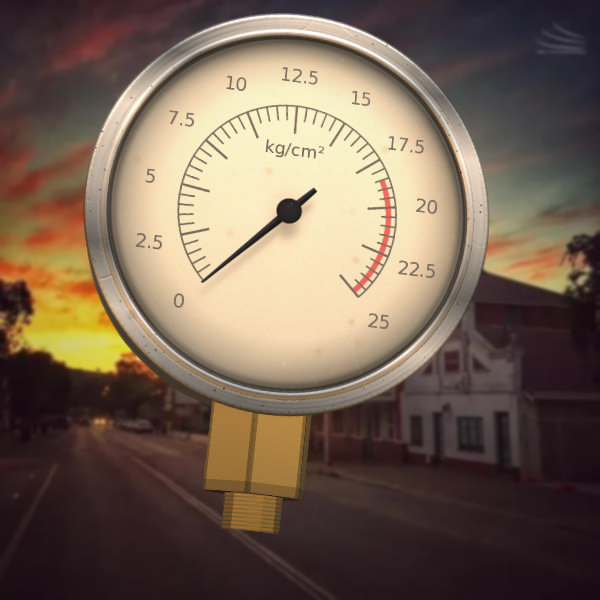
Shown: kg/cm² 0
